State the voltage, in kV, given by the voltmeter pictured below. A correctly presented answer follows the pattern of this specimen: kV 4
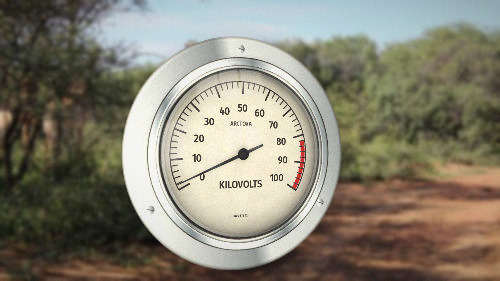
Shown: kV 2
